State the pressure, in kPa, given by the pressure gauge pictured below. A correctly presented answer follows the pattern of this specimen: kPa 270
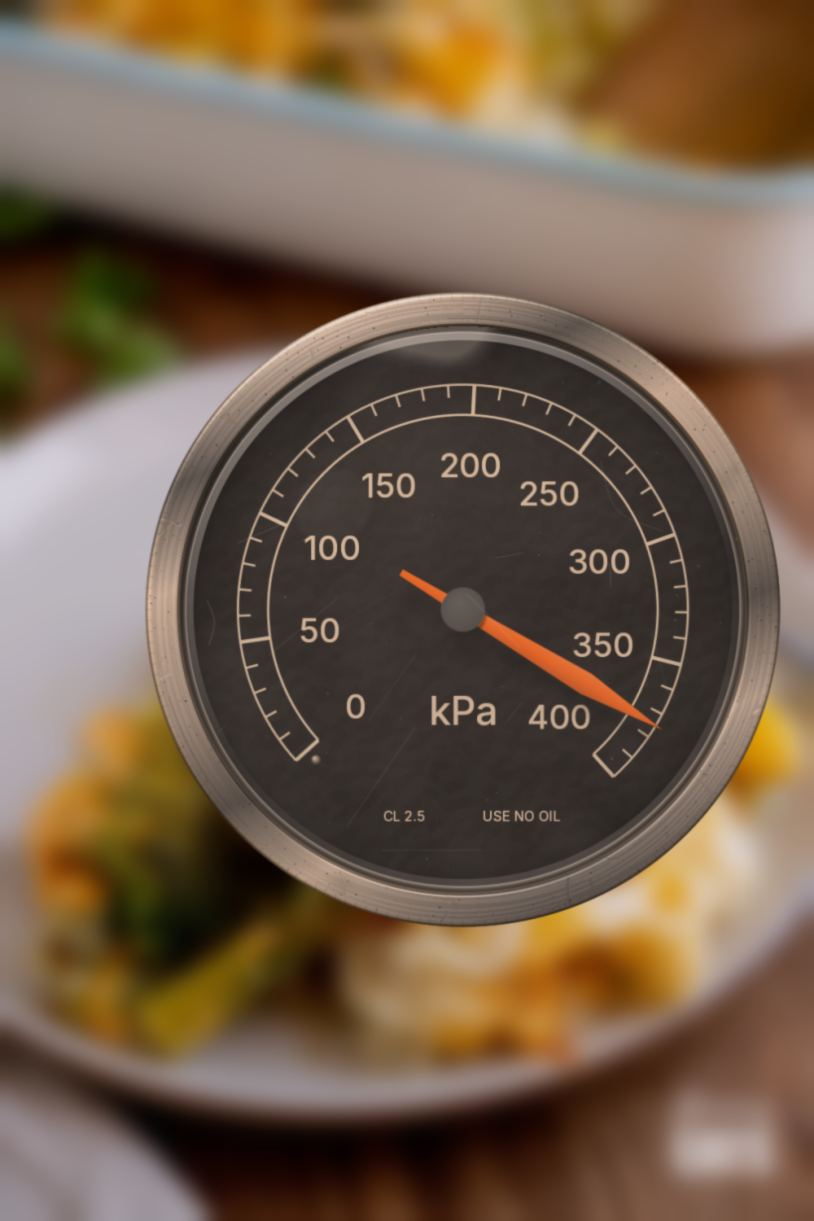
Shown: kPa 375
